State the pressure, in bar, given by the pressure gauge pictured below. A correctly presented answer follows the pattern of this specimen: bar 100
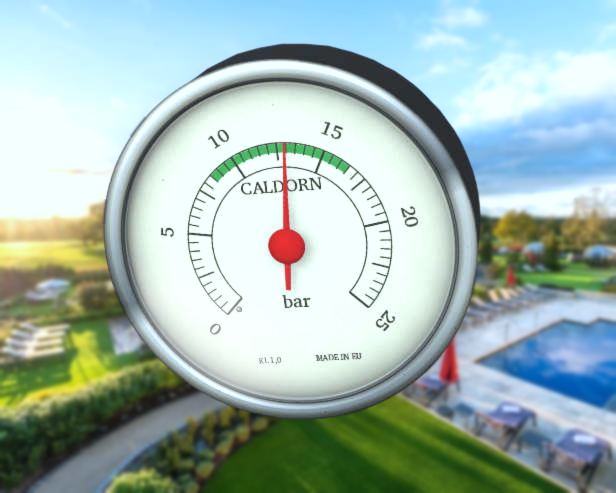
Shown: bar 13
